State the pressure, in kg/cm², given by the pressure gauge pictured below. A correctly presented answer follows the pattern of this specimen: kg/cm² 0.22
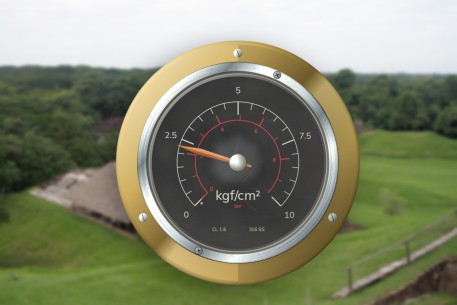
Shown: kg/cm² 2.25
